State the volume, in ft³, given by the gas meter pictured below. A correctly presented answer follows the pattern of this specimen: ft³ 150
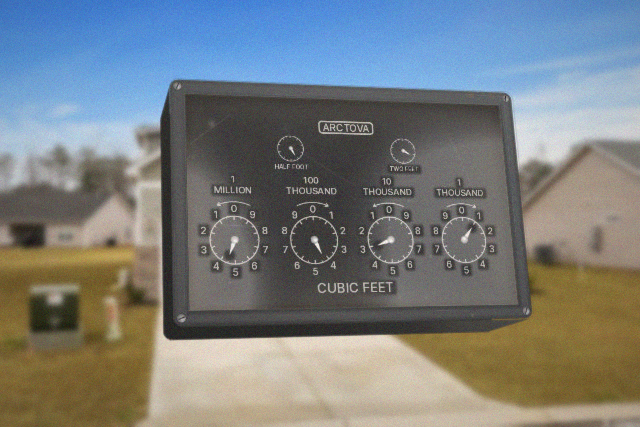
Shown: ft³ 443100
